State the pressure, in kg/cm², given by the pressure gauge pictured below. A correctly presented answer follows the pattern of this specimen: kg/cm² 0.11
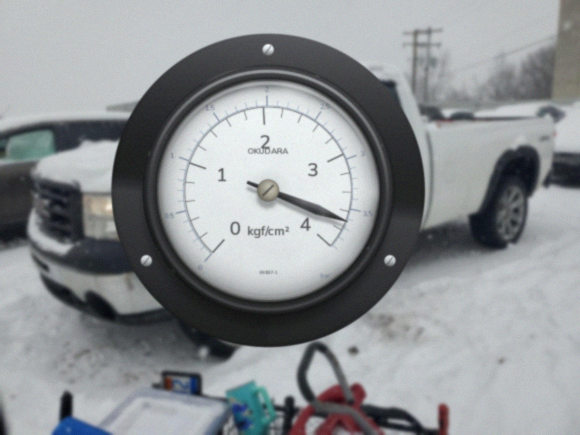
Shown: kg/cm² 3.7
